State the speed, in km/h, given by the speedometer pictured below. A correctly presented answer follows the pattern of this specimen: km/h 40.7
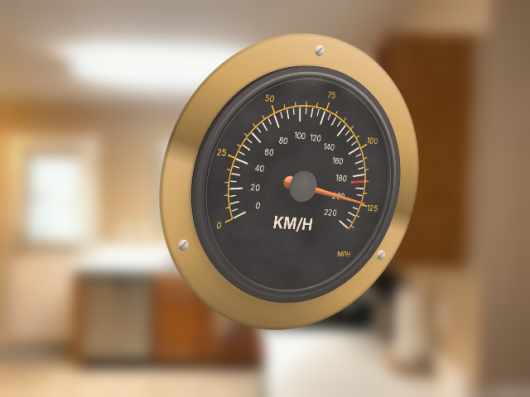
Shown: km/h 200
